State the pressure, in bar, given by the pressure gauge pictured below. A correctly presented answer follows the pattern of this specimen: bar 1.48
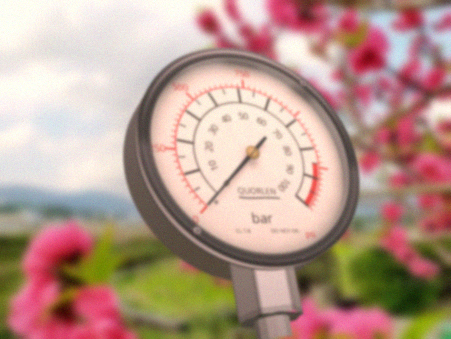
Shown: bar 0
